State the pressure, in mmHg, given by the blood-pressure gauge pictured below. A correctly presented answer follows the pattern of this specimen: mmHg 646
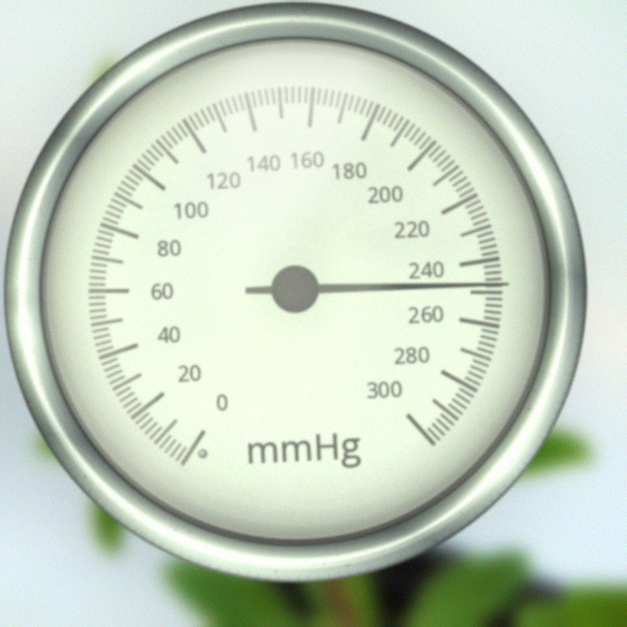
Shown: mmHg 248
